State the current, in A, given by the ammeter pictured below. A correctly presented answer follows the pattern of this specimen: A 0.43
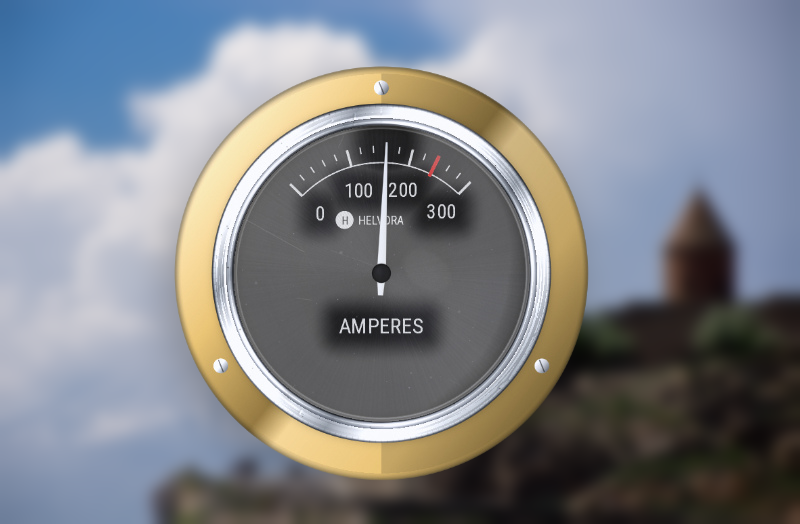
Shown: A 160
